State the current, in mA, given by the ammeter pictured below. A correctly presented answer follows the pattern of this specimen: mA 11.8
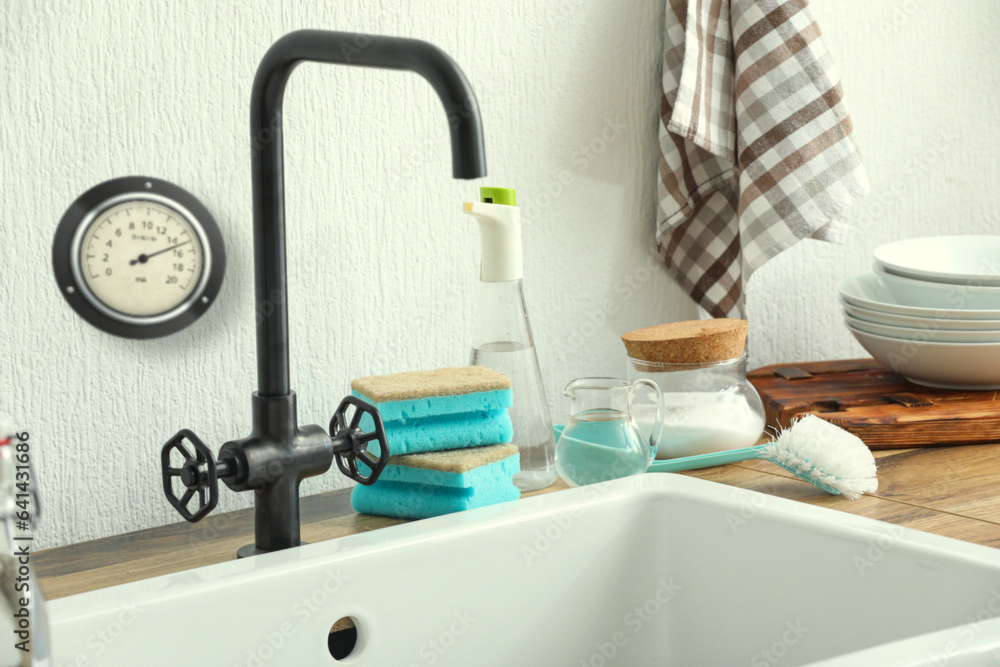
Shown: mA 15
